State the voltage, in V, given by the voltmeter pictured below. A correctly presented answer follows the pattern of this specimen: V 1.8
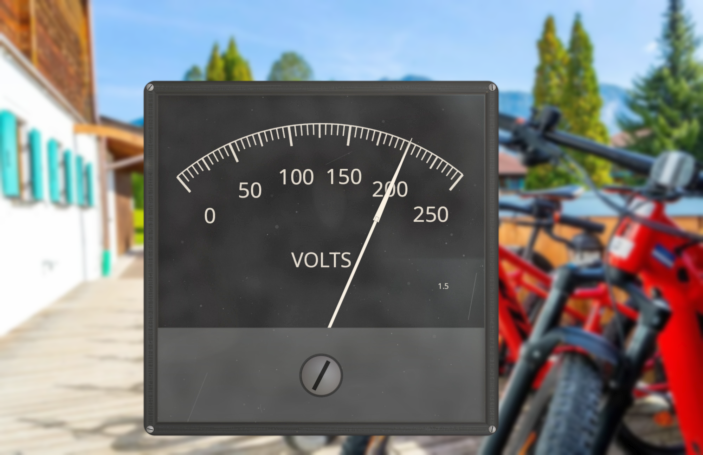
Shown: V 200
